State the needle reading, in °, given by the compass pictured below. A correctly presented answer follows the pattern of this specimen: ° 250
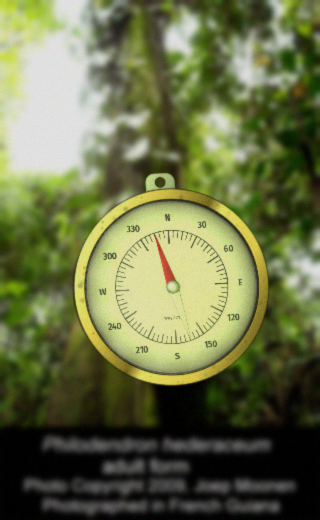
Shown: ° 345
